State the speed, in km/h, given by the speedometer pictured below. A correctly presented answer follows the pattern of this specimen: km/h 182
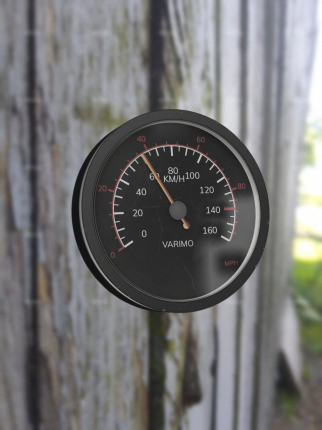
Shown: km/h 60
